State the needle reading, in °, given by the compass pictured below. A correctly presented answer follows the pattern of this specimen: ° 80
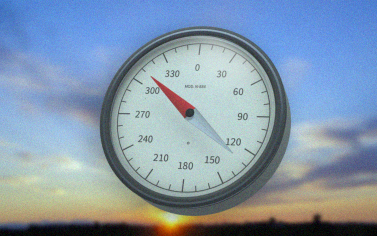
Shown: ° 310
